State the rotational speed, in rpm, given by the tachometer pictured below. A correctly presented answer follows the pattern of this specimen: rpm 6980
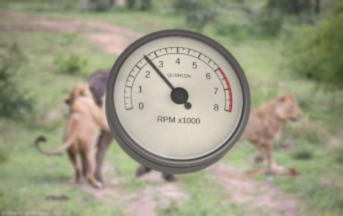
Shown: rpm 2500
